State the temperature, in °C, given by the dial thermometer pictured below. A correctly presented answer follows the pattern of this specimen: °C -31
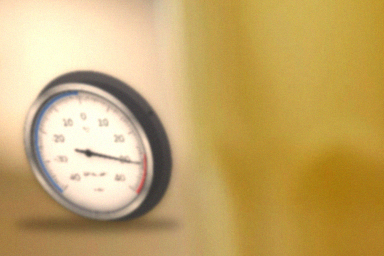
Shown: °C 30
